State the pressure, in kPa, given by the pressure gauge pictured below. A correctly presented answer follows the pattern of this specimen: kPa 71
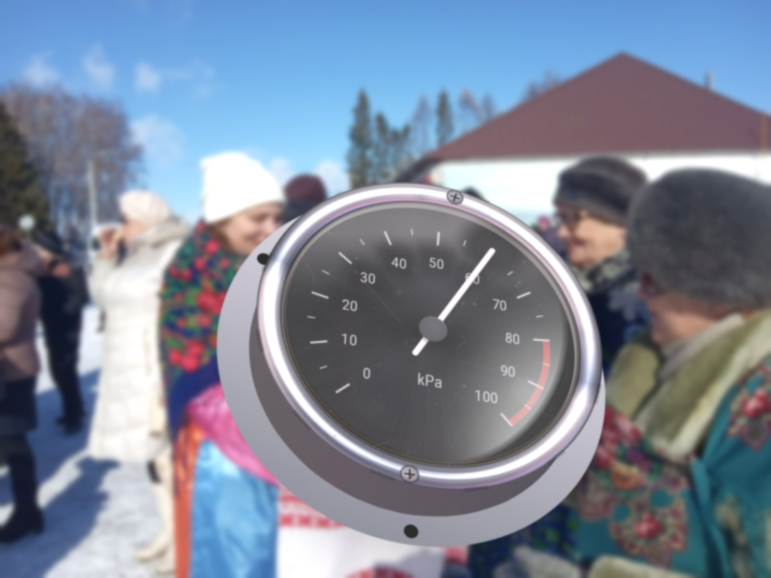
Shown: kPa 60
